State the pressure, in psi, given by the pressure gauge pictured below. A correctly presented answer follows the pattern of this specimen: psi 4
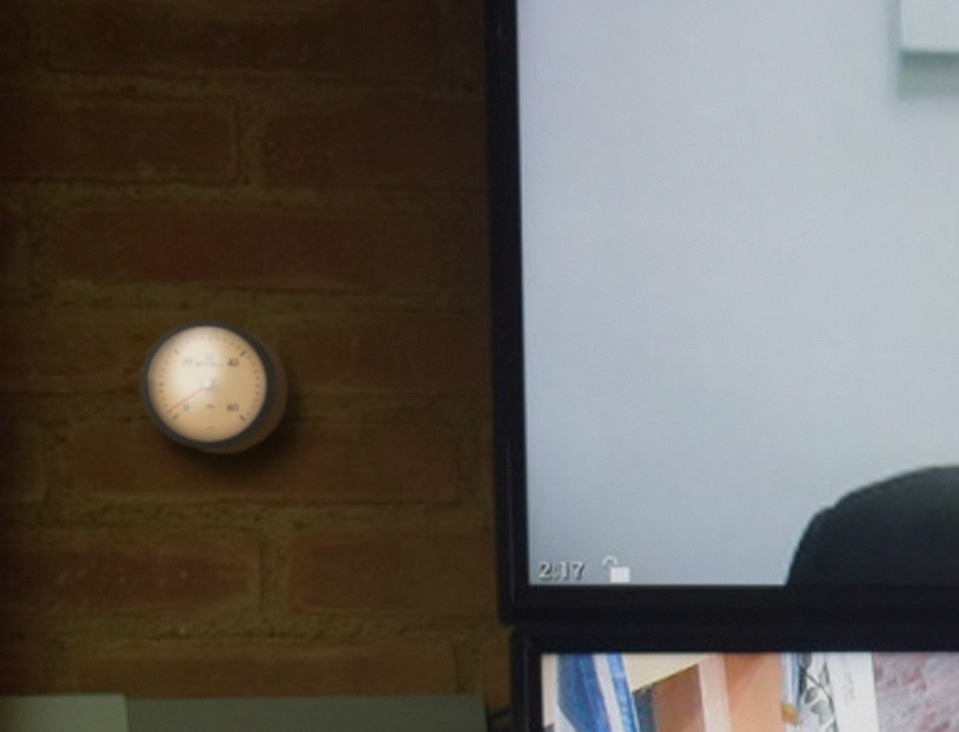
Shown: psi 2
